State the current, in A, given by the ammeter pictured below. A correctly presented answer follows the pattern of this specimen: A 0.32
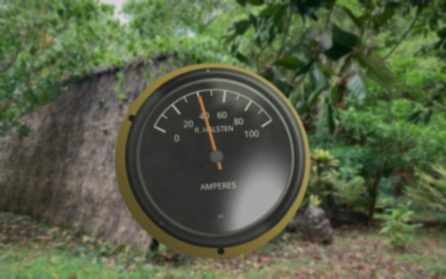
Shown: A 40
